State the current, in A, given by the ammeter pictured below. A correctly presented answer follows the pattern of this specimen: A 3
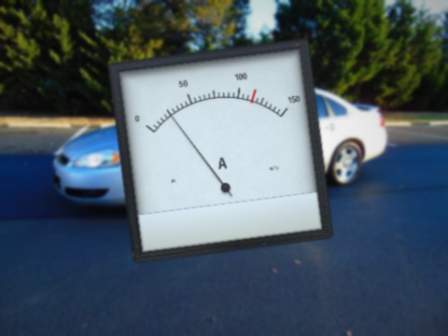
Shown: A 25
